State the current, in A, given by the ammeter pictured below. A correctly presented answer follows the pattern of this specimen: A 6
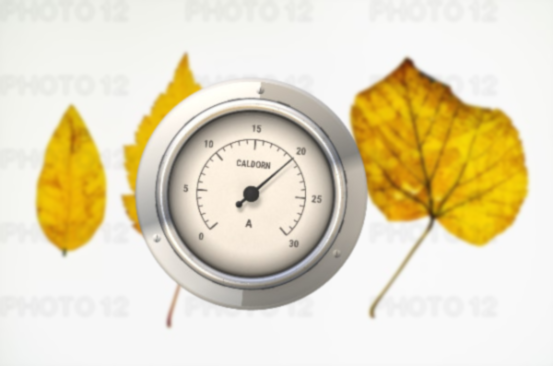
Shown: A 20
